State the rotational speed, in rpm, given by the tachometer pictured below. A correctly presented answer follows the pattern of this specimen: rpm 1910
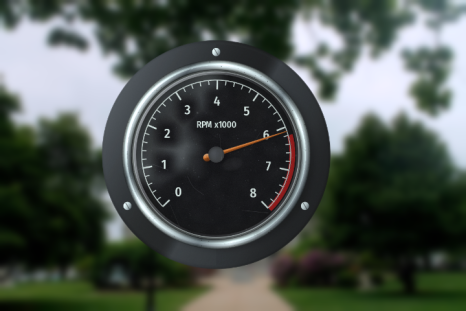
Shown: rpm 6100
